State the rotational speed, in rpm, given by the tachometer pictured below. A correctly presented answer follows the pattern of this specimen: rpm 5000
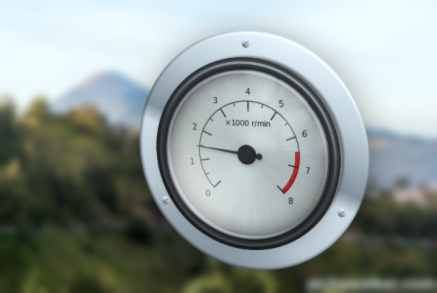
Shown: rpm 1500
